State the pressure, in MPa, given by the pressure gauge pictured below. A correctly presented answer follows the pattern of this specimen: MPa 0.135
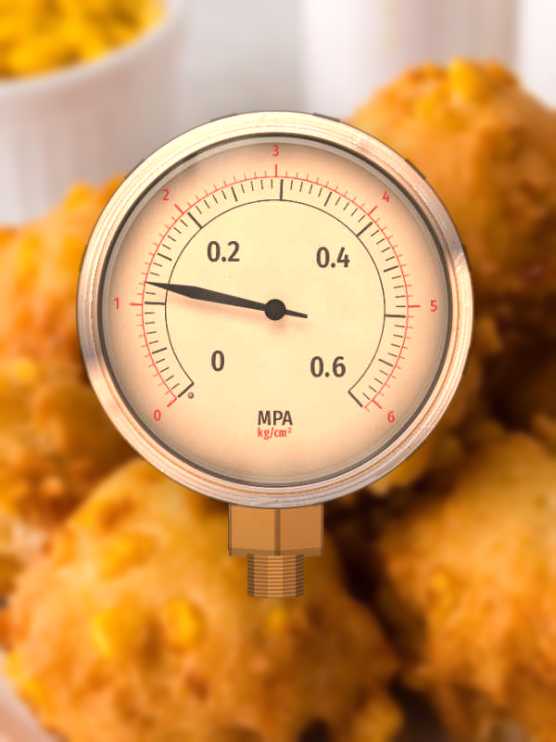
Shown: MPa 0.12
